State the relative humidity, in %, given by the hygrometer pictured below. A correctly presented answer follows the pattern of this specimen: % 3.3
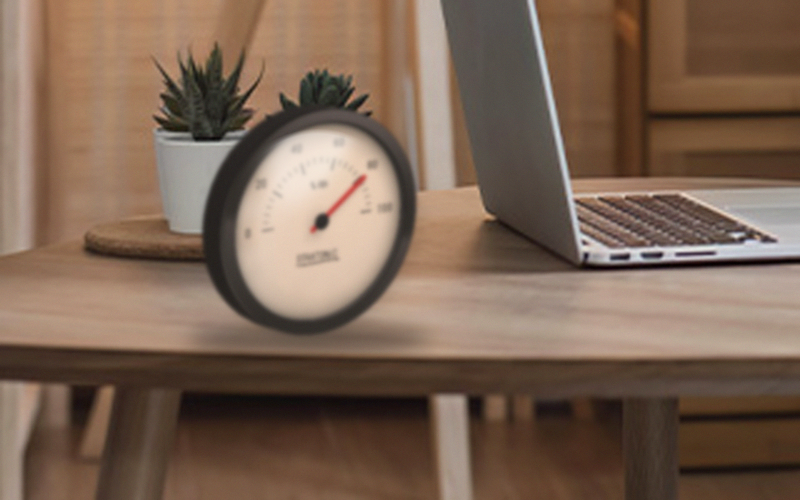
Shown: % 80
